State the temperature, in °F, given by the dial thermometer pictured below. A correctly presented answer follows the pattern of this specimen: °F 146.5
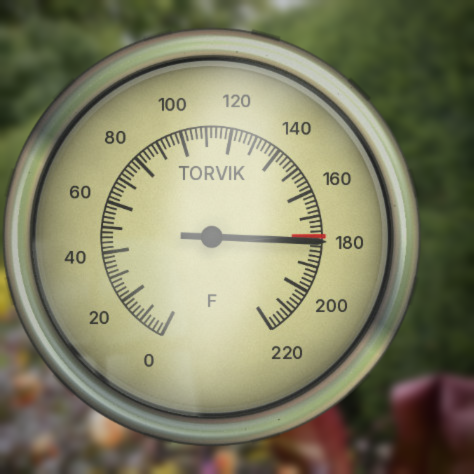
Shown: °F 180
